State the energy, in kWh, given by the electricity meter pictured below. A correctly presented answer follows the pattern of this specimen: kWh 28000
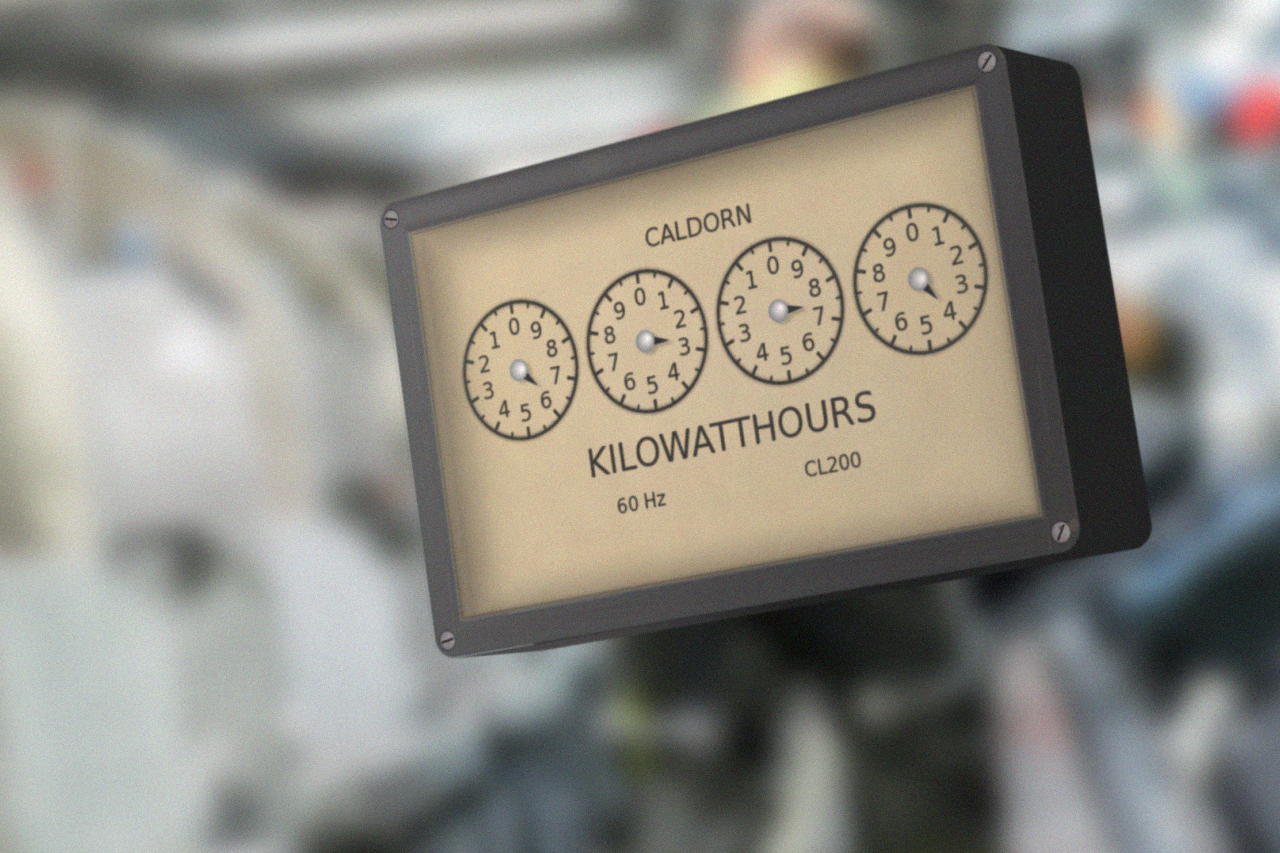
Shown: kWh 6274
